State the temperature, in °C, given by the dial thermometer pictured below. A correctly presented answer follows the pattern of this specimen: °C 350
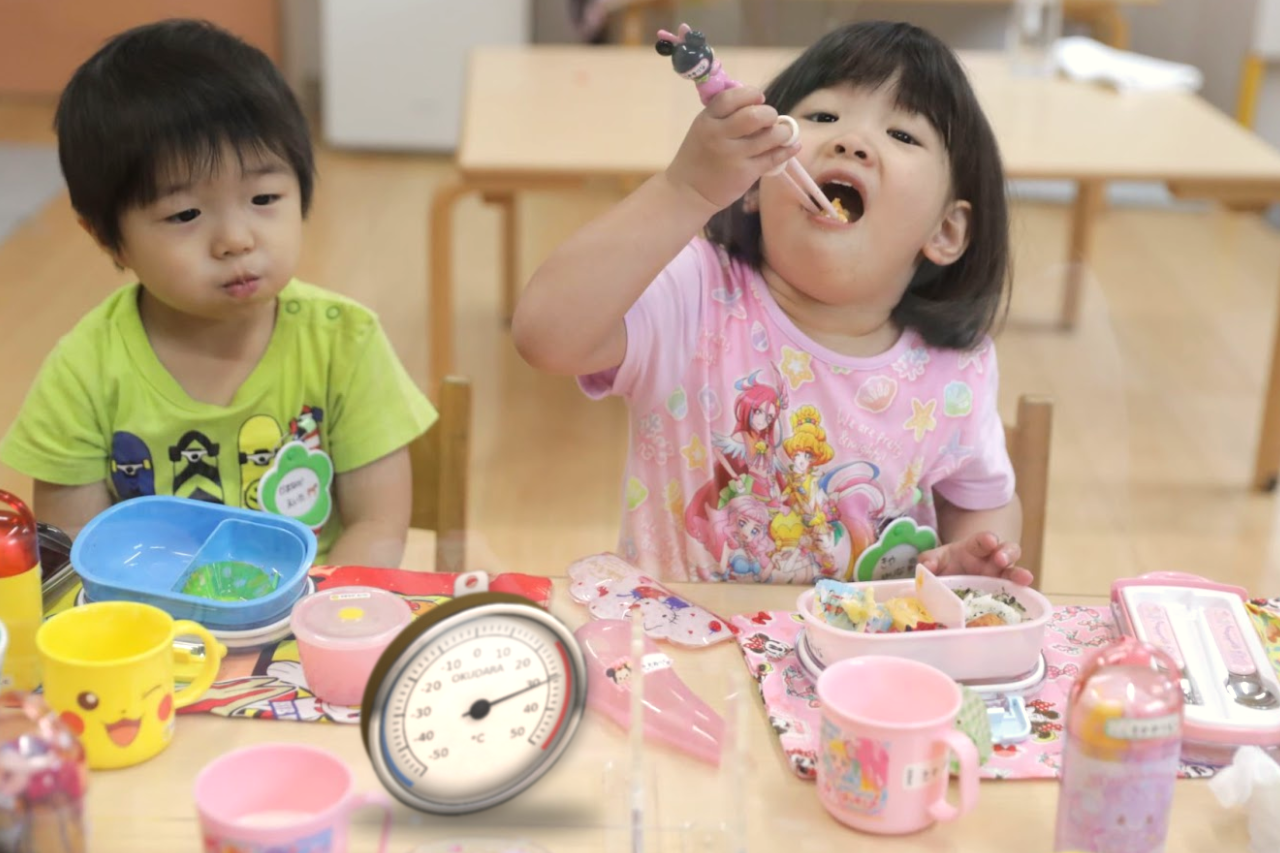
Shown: °C 30
